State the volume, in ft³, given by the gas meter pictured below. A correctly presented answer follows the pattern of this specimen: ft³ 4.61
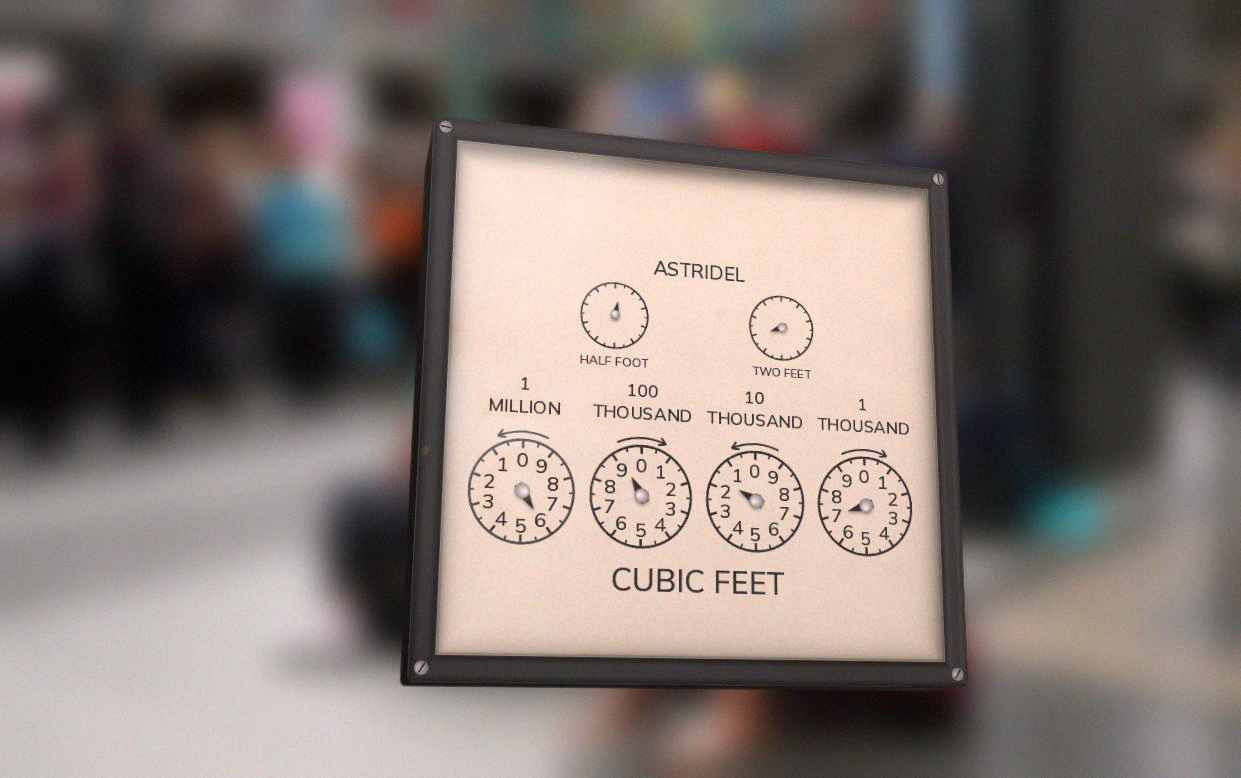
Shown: ft³ 591700
